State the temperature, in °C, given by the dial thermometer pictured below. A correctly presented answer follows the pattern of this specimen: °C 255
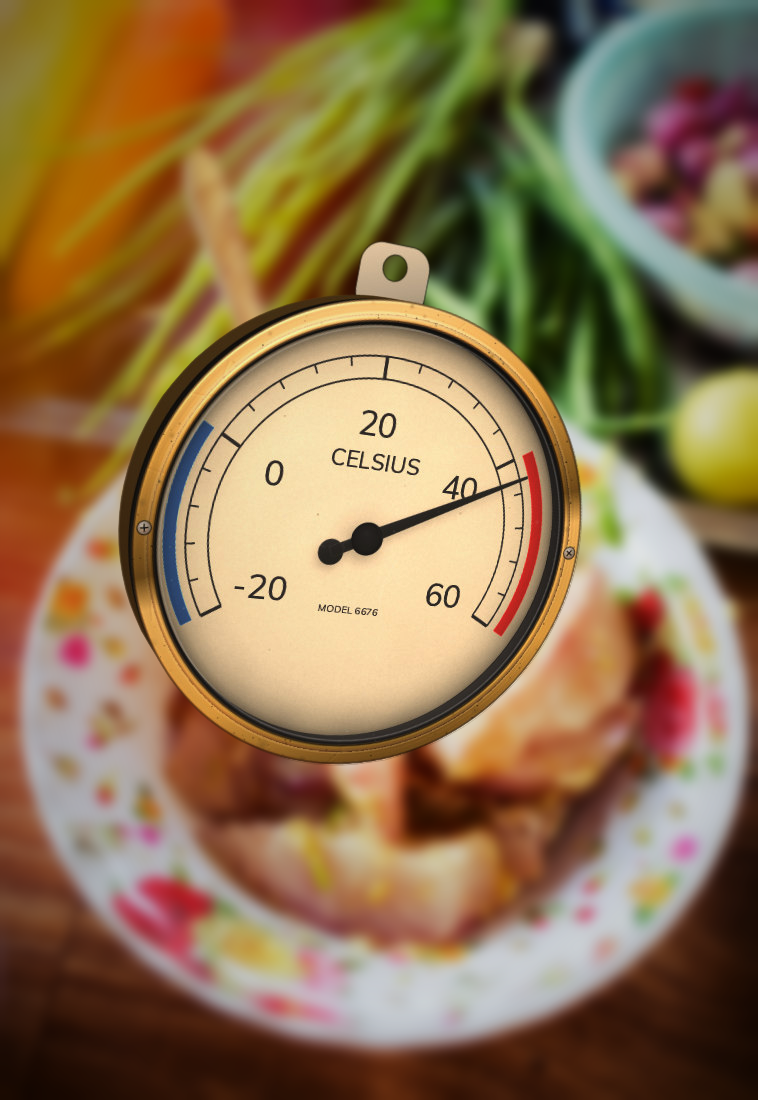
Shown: °C 42
